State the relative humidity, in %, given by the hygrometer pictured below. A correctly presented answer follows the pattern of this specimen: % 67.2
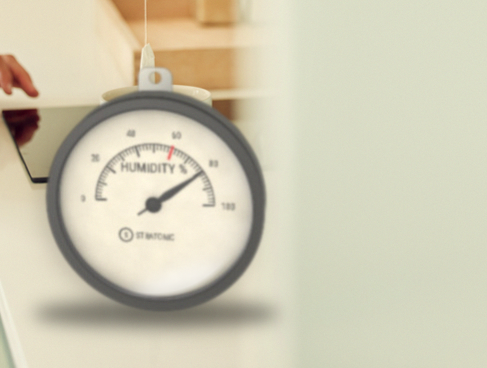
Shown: % 80
